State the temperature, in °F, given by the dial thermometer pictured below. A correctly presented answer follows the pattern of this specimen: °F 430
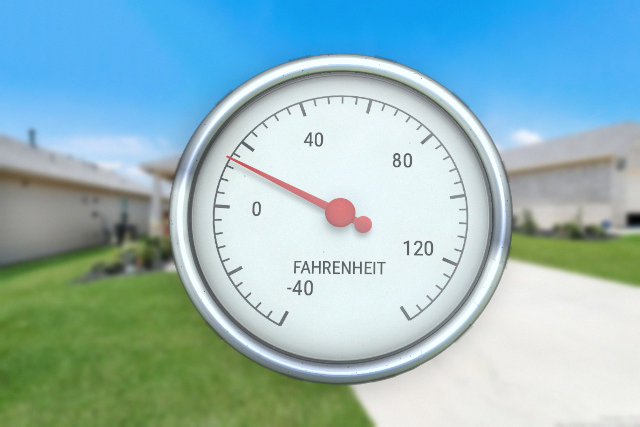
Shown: °F 14
